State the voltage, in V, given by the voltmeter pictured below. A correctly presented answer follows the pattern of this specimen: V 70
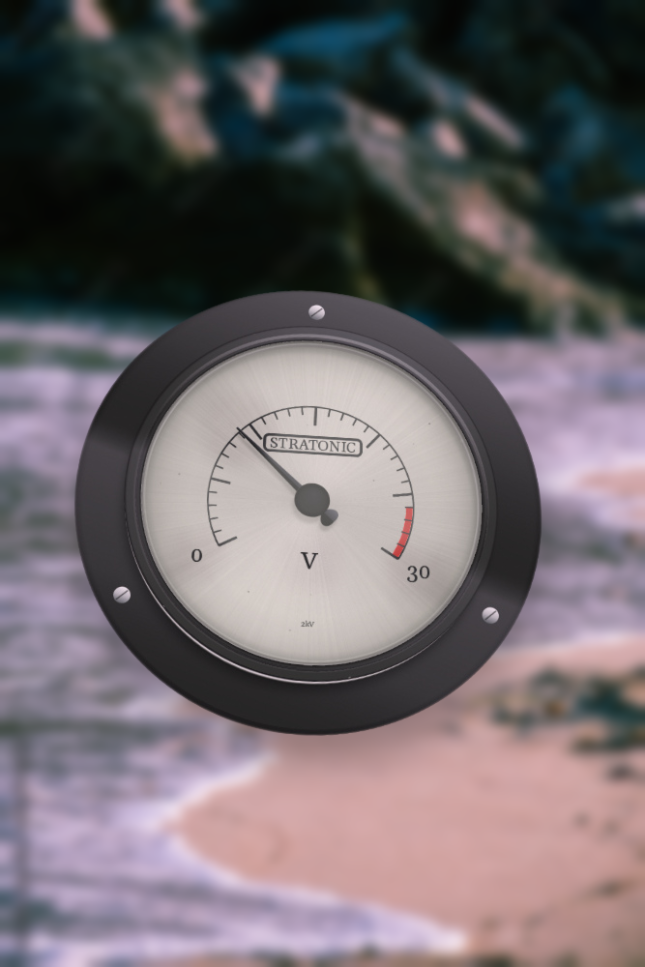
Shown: V 9
